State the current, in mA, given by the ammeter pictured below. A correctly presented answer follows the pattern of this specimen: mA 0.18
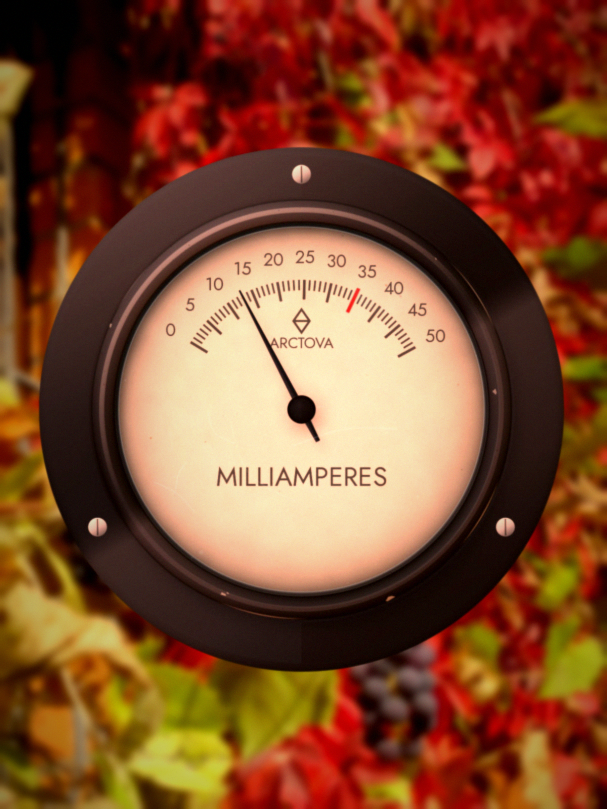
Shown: mA 13
